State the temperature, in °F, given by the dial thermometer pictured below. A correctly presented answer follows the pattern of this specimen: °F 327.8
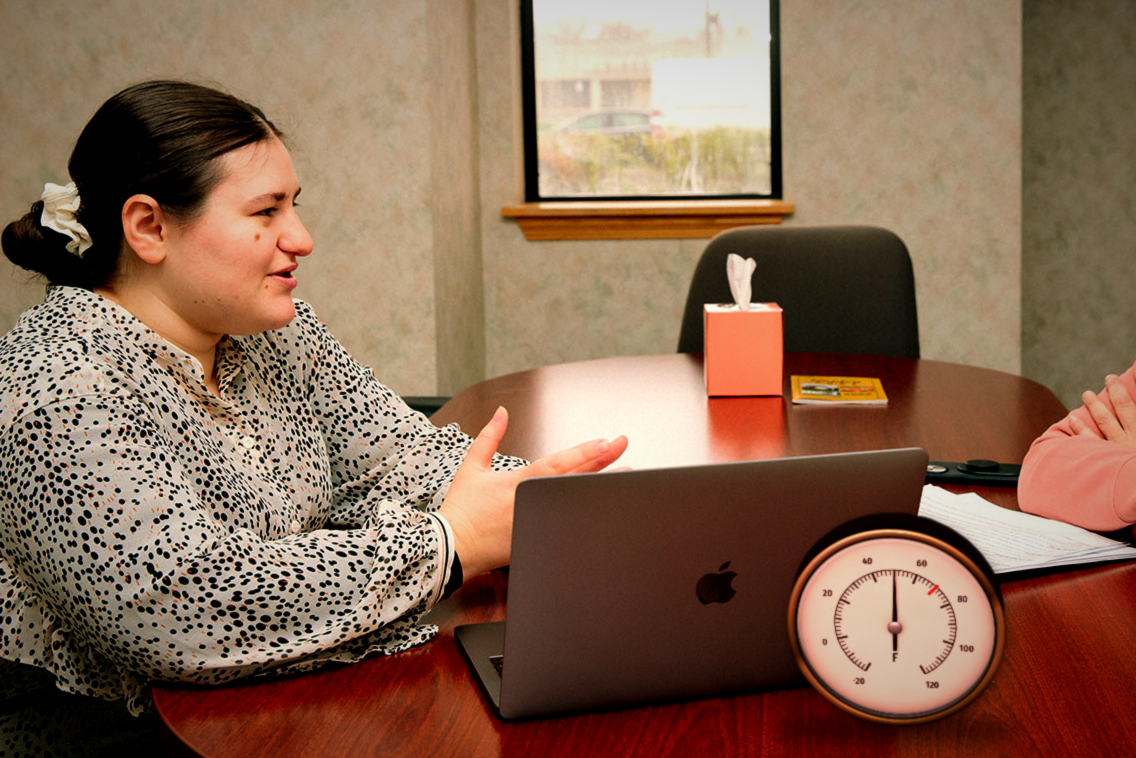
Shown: °F 50
